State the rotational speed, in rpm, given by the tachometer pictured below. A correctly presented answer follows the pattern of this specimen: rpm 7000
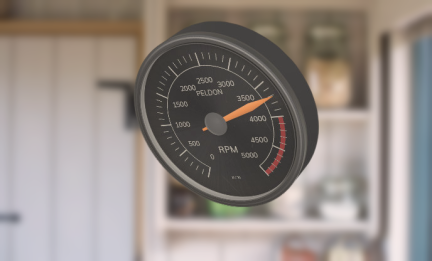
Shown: rpm 3700
